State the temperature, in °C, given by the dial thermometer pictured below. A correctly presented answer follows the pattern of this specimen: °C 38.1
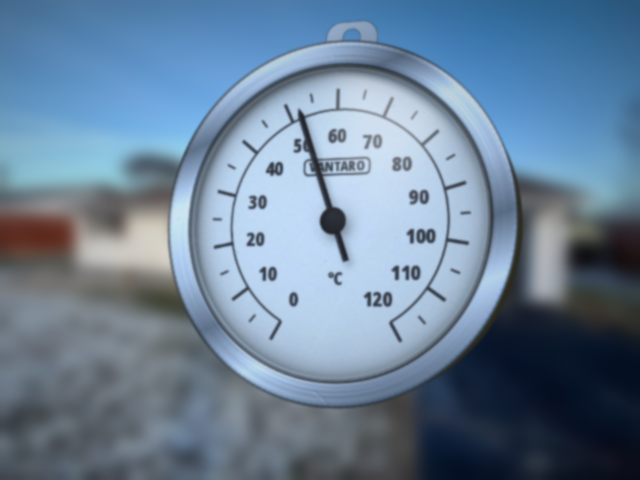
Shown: °C 52.5
